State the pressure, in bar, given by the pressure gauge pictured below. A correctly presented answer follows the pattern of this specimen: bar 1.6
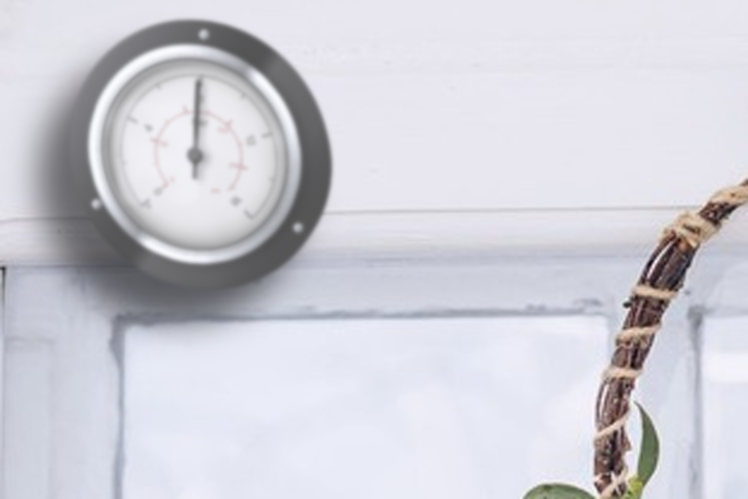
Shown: bar 8
